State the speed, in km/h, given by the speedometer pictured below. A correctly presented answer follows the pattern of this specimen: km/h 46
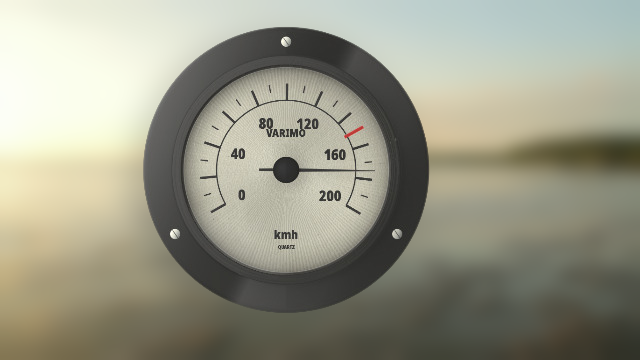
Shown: km/h 175
